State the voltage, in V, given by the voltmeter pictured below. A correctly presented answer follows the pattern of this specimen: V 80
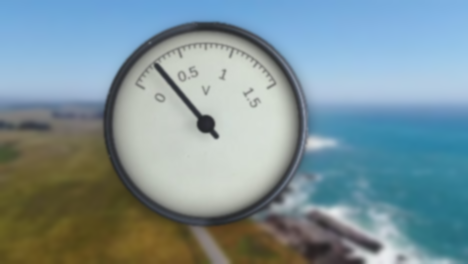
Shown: V 0.25
